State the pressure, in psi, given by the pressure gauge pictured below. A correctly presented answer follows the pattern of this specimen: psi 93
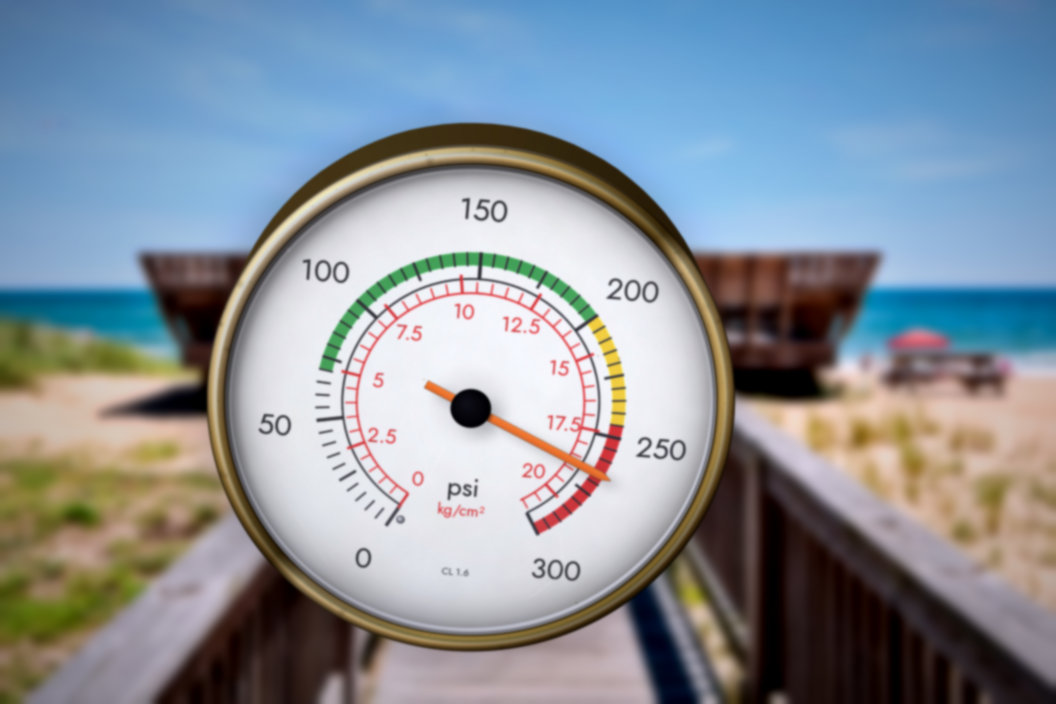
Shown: psi 265
